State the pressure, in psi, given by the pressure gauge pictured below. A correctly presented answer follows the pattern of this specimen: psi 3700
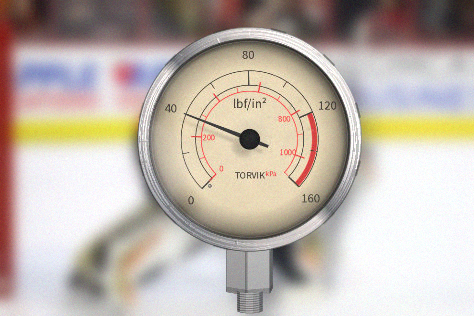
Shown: psi 40
